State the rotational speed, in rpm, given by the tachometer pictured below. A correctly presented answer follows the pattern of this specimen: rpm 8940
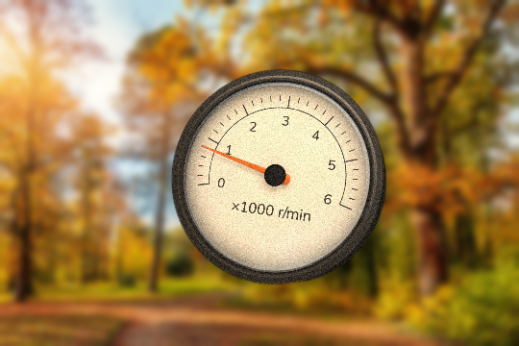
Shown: rpm 800
